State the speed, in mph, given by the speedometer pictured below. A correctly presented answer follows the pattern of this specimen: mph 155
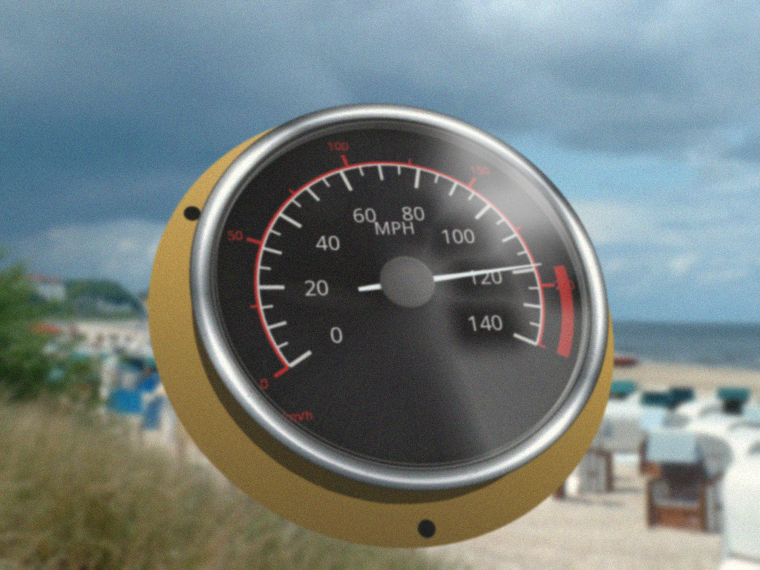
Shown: mph 120
